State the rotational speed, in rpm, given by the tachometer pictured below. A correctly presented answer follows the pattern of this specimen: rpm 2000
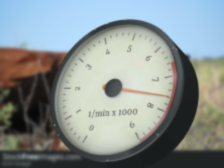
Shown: rpm 7600
